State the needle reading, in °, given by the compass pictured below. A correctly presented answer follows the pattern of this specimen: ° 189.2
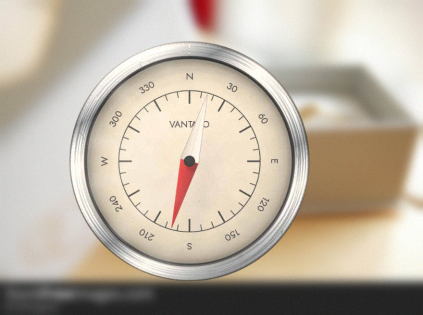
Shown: ° 195
